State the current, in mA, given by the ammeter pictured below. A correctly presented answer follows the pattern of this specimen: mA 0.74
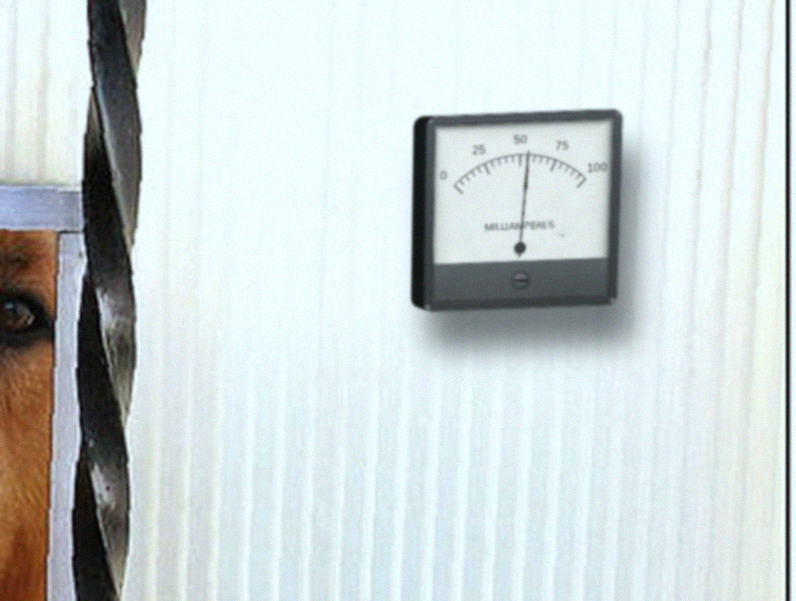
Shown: mA 55
